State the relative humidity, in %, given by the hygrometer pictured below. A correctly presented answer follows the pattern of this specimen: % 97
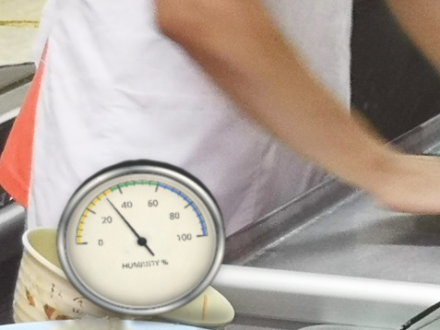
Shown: % 32
